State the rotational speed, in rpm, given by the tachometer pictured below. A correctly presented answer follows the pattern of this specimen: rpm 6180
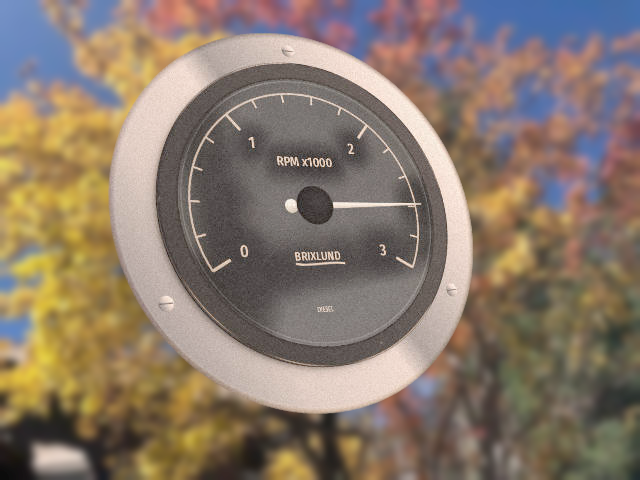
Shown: rpm 2600
